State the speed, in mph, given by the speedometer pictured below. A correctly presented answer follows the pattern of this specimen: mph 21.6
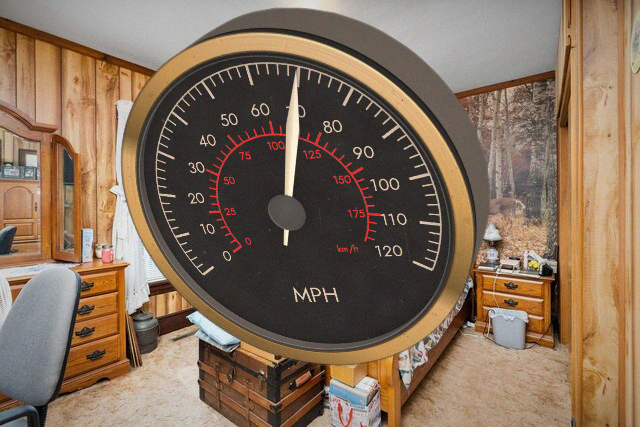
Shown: mph 70
